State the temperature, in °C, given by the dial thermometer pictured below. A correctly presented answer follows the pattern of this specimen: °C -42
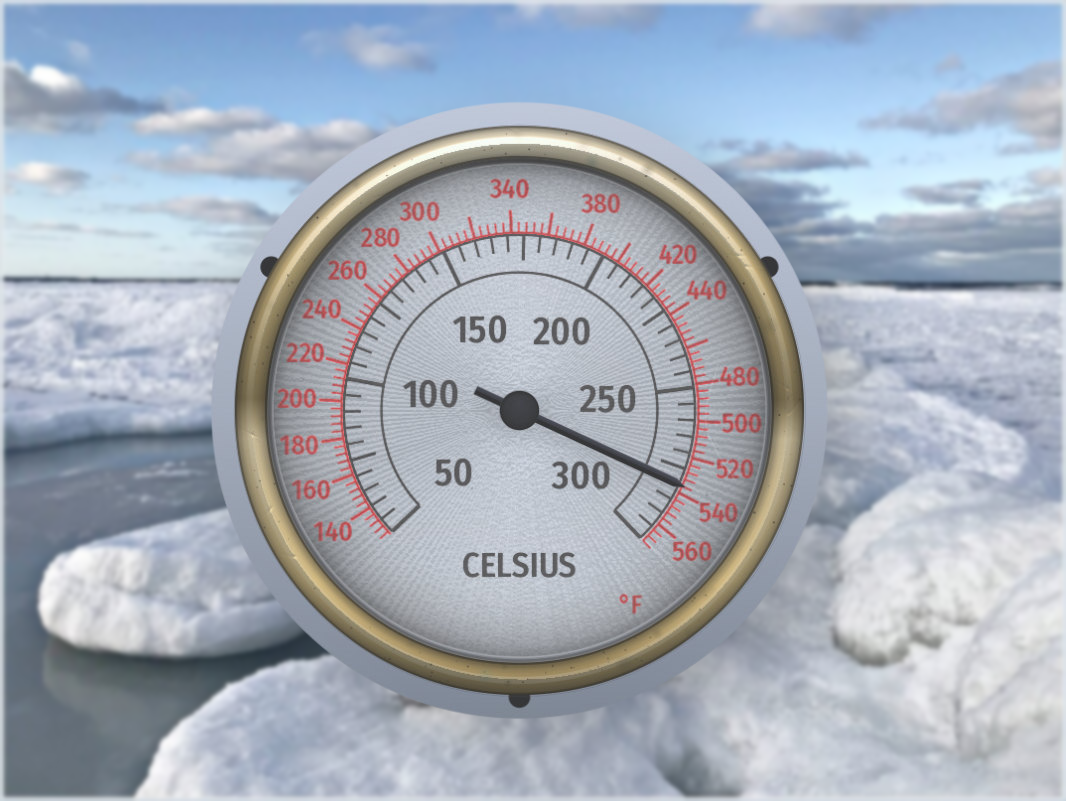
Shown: °C 280
